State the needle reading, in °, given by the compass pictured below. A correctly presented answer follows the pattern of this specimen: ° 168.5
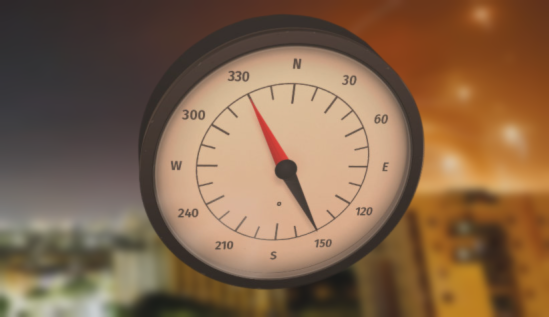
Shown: ° 330
